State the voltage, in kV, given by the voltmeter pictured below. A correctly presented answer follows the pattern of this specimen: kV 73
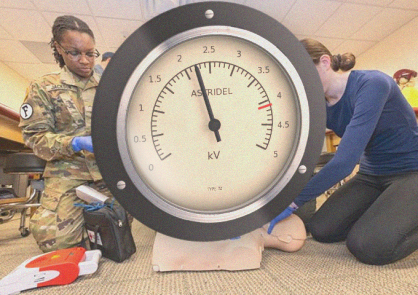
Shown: kV 2.2
